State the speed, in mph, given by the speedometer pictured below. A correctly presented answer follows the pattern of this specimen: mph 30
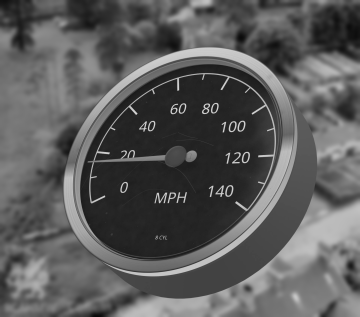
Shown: mph 15
